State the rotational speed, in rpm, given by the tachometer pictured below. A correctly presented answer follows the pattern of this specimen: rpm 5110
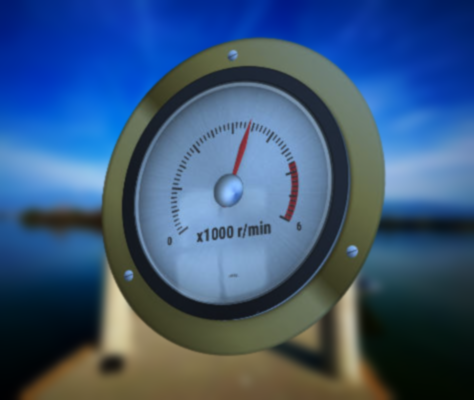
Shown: rpm 3500
